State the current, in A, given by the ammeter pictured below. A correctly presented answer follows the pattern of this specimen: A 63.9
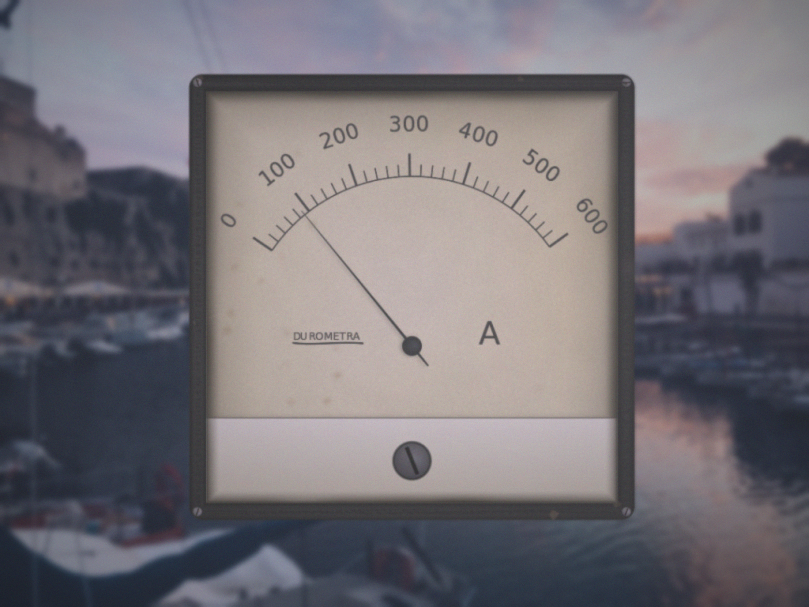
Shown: A 90
